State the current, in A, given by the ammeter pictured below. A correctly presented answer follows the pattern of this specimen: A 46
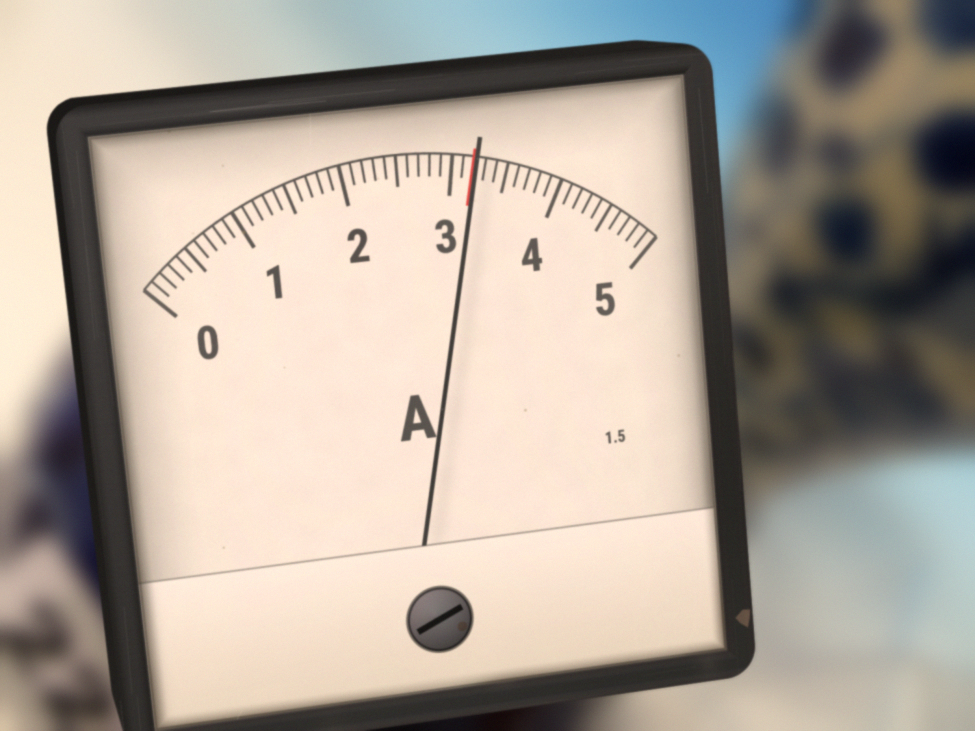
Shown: A 3.2
